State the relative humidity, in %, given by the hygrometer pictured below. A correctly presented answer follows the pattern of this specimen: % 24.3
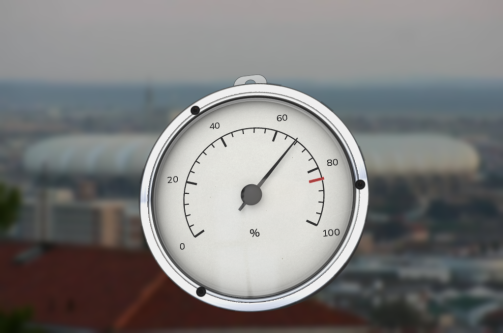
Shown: % 68
